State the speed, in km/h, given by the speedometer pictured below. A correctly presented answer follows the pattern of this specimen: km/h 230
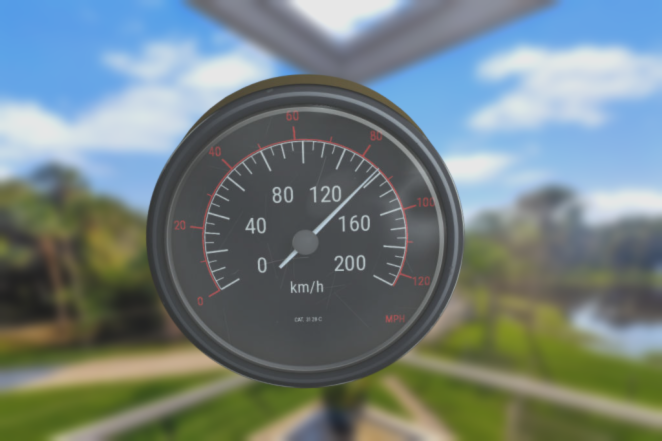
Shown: km/h 137.5
